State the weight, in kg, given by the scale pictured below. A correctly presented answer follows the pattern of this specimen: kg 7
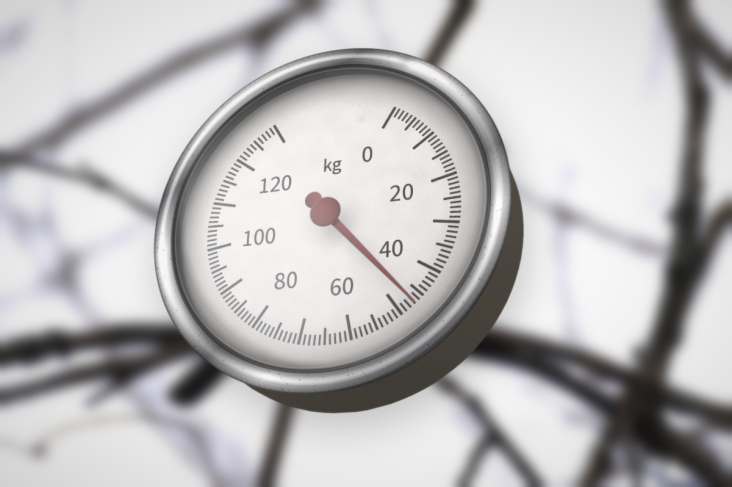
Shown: kg 47
